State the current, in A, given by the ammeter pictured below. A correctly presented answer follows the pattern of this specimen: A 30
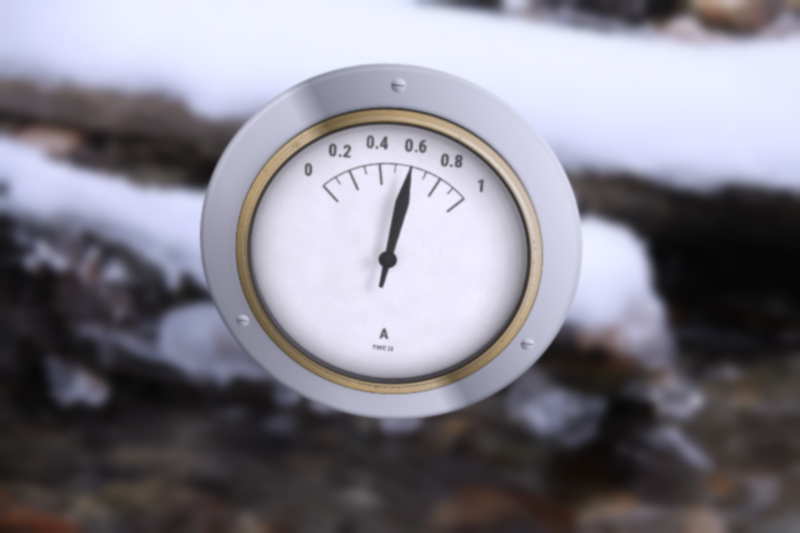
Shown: A 0.6
